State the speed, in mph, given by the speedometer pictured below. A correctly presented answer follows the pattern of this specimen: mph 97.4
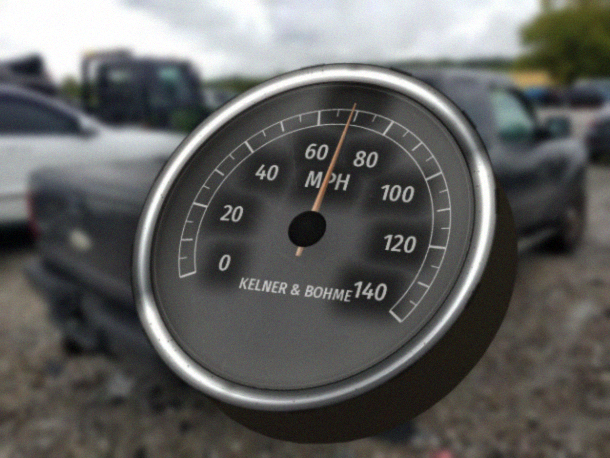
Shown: mph 70
